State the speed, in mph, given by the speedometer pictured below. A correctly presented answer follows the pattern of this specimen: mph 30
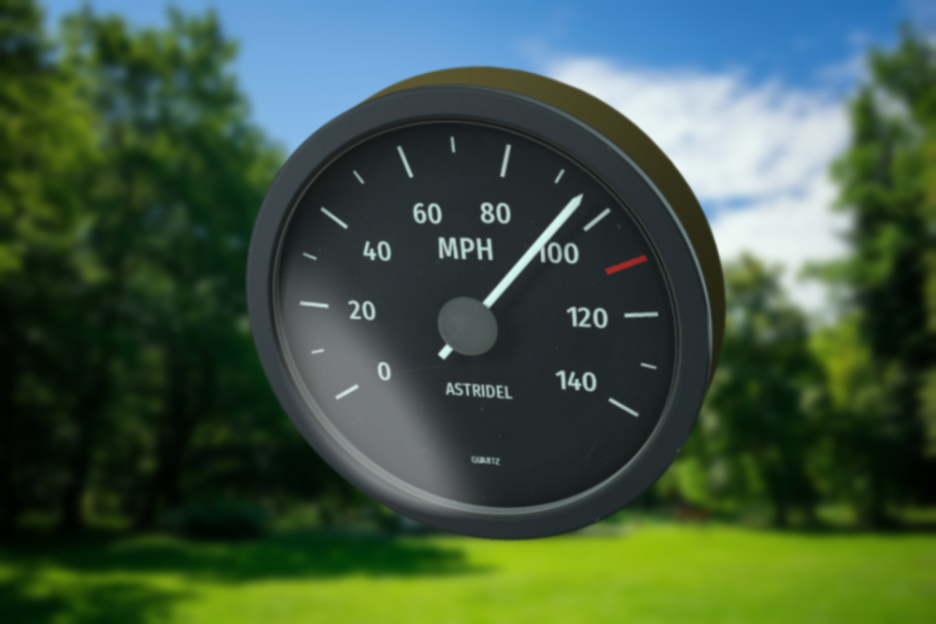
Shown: mph 95
